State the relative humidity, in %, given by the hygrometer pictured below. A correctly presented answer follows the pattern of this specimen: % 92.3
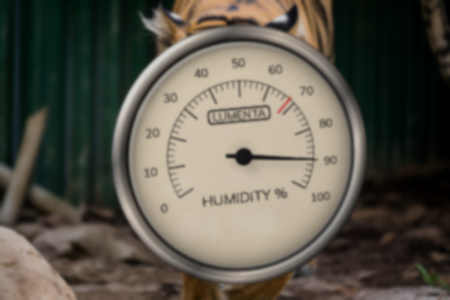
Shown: % 90
